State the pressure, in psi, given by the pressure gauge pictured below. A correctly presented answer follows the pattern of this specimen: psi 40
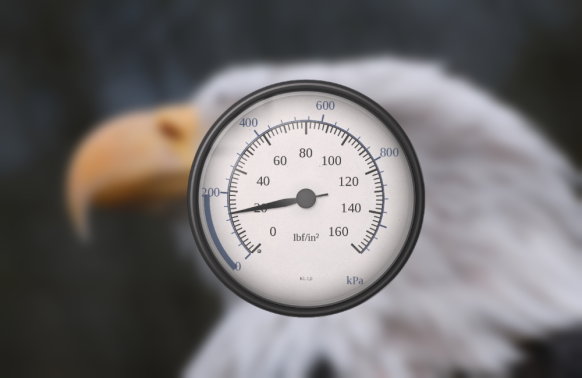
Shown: psi 20
